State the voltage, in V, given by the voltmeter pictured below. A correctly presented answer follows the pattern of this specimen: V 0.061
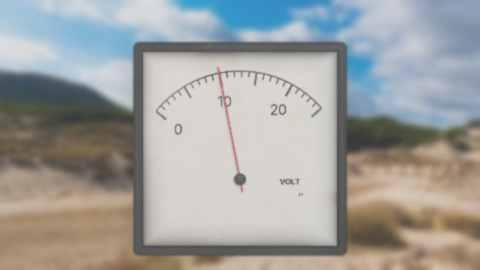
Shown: V 10
